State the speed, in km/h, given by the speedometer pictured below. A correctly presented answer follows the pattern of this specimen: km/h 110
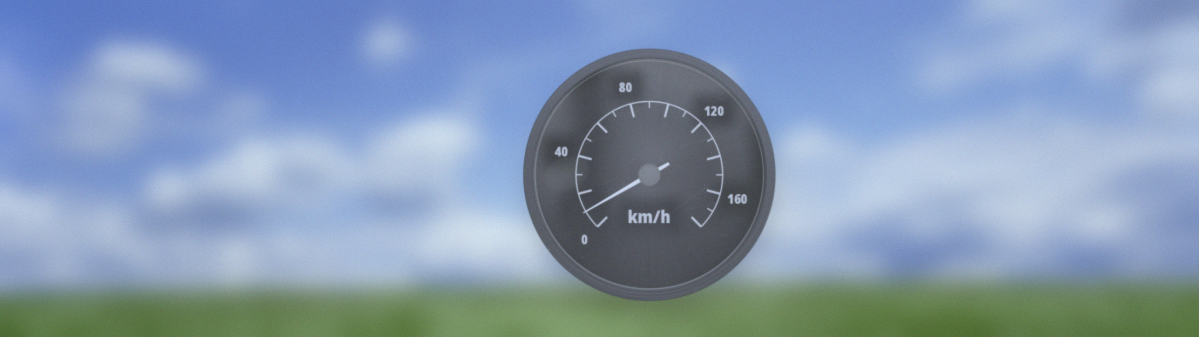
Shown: km/h 10
